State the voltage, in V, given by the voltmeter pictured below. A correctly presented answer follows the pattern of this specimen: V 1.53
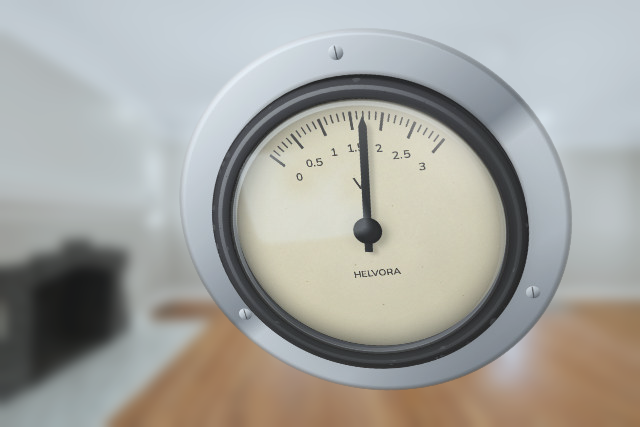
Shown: V 1.7
